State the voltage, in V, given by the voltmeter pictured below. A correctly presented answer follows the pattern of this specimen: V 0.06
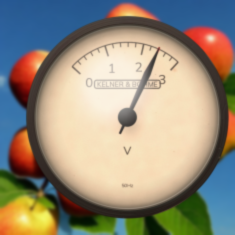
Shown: V 2.4
